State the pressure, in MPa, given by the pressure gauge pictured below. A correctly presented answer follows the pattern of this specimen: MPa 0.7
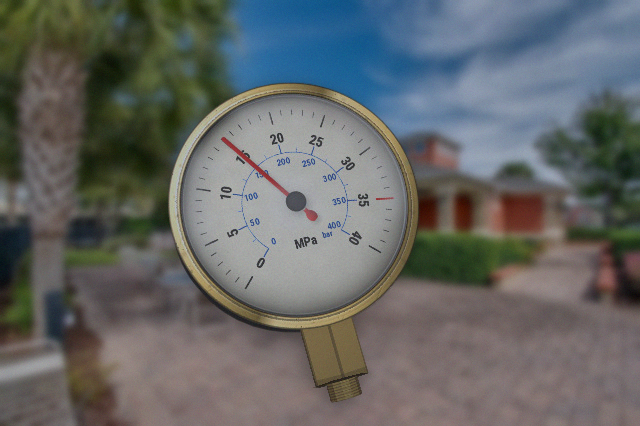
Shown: MPa 15
